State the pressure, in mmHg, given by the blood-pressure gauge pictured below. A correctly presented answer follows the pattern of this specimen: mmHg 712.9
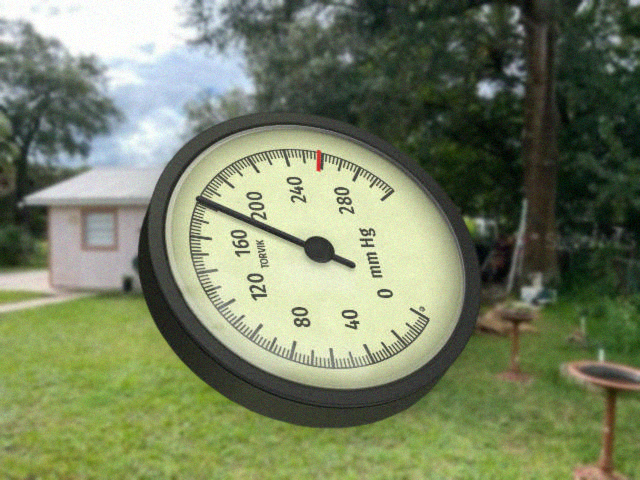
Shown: mmHg 180
